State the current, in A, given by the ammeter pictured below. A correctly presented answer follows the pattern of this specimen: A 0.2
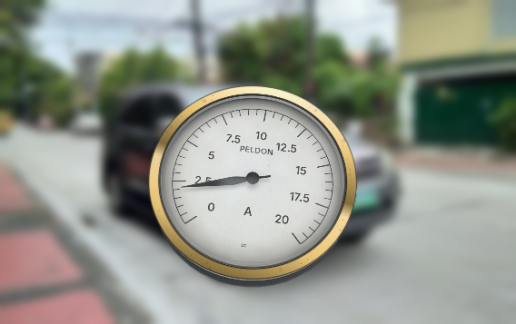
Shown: A 2
